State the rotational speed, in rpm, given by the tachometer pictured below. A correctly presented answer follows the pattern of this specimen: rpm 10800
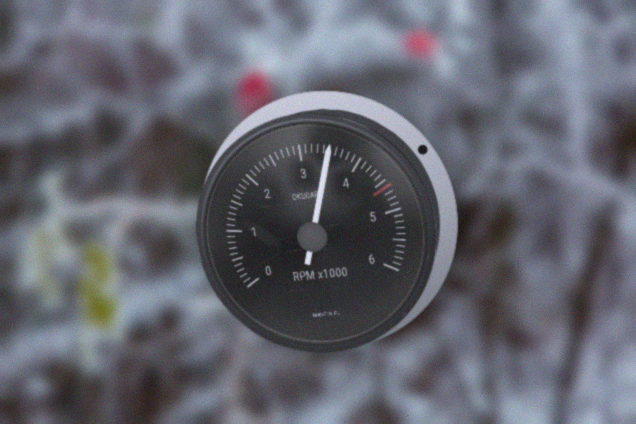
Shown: rpm 3500
